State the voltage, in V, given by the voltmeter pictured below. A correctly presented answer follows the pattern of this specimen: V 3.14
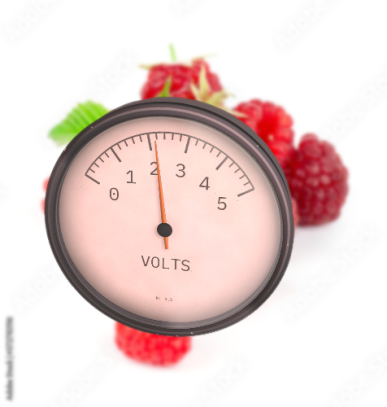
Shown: V 2.2
